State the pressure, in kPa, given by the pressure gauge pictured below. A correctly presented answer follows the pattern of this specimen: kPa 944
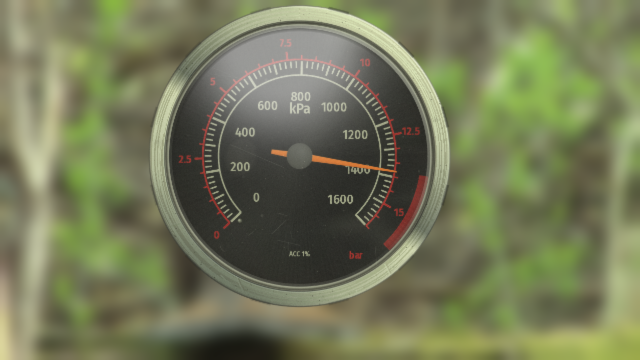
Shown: kPa 1380
